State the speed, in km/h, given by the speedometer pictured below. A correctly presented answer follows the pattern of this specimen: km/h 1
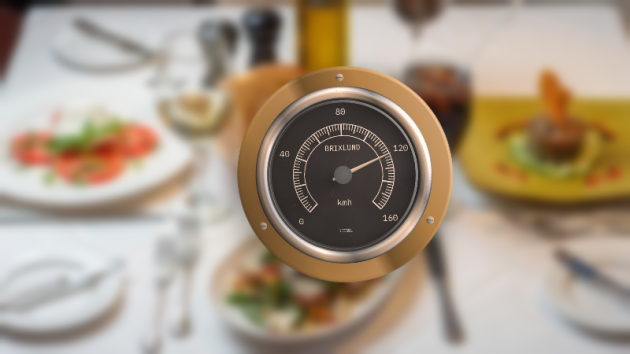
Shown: km/h 120
